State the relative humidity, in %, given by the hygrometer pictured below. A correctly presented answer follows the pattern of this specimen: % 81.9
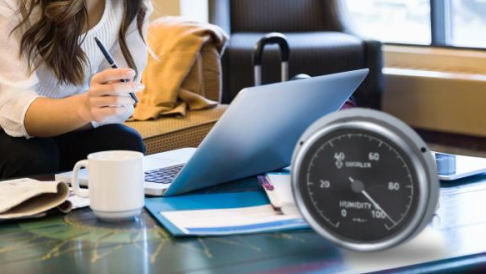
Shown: % 96
